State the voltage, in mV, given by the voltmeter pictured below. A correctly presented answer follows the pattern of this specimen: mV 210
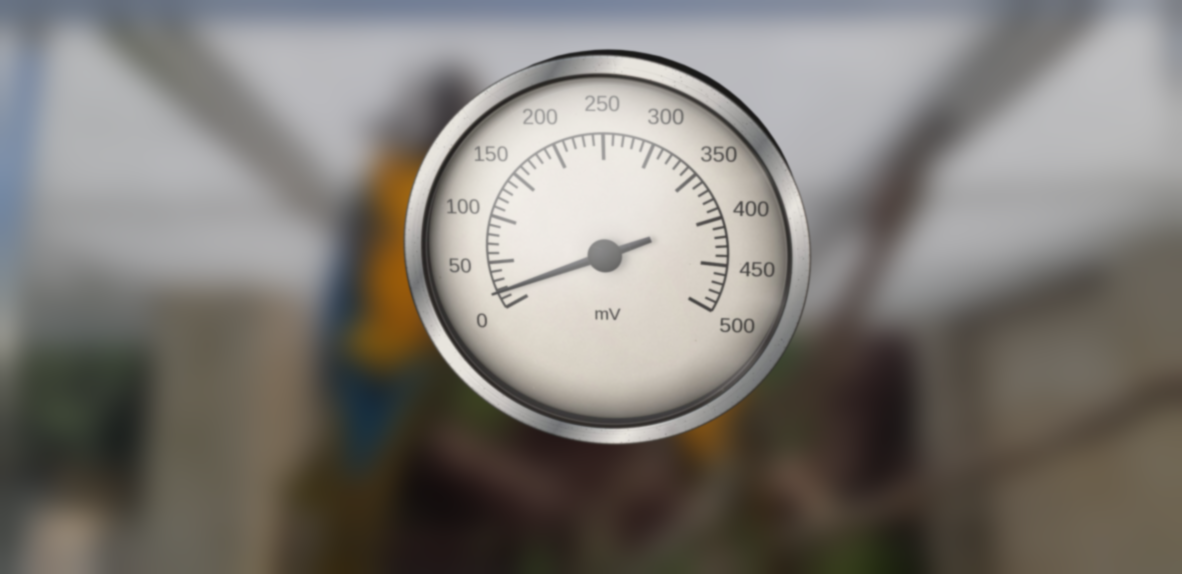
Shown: mV 20
